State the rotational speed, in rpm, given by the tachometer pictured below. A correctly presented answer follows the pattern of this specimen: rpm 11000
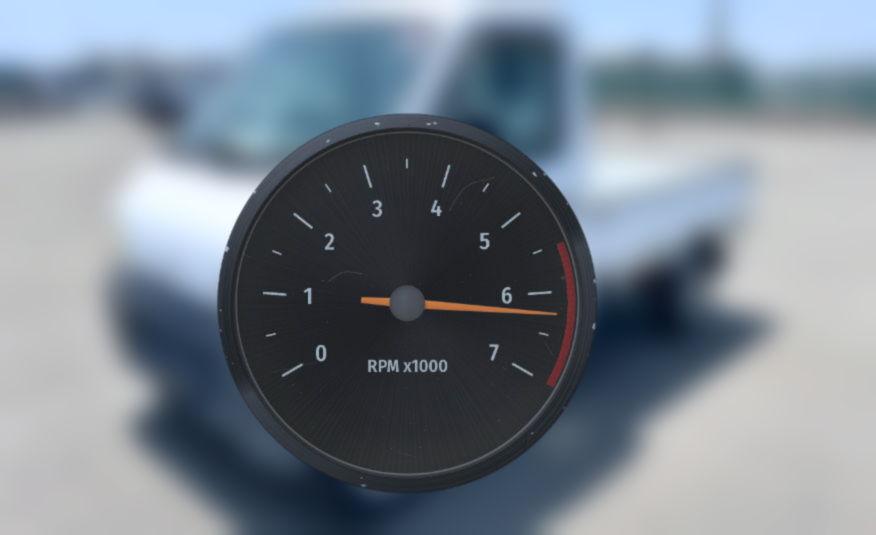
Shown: rpm 6250
